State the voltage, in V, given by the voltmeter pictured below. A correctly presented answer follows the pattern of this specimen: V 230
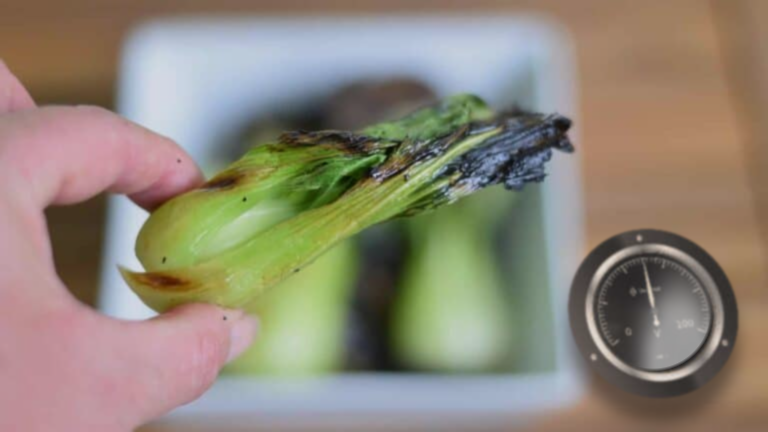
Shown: V 50
